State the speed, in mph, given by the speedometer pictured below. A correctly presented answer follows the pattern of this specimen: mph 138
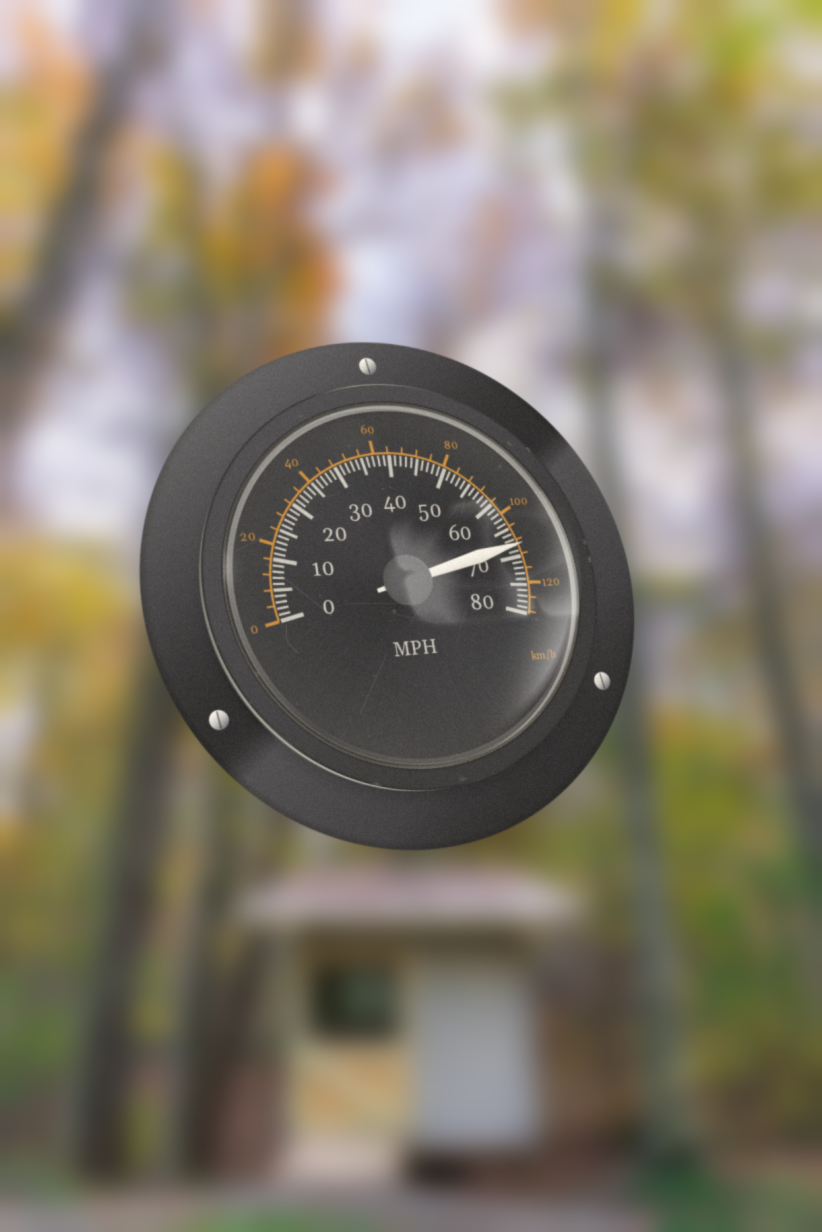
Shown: mph 68
